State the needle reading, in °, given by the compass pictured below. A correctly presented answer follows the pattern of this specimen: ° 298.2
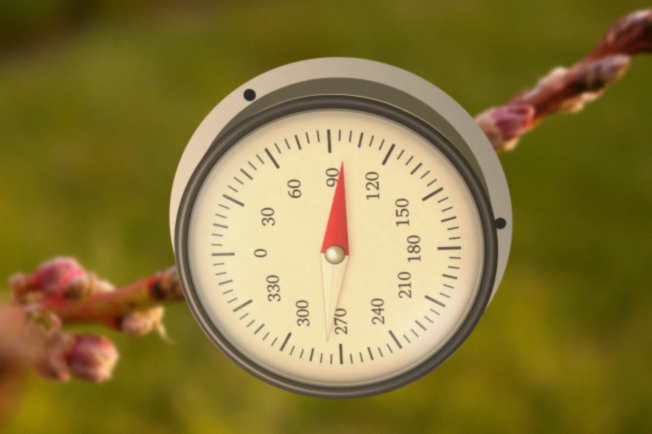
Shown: ° 97.5
